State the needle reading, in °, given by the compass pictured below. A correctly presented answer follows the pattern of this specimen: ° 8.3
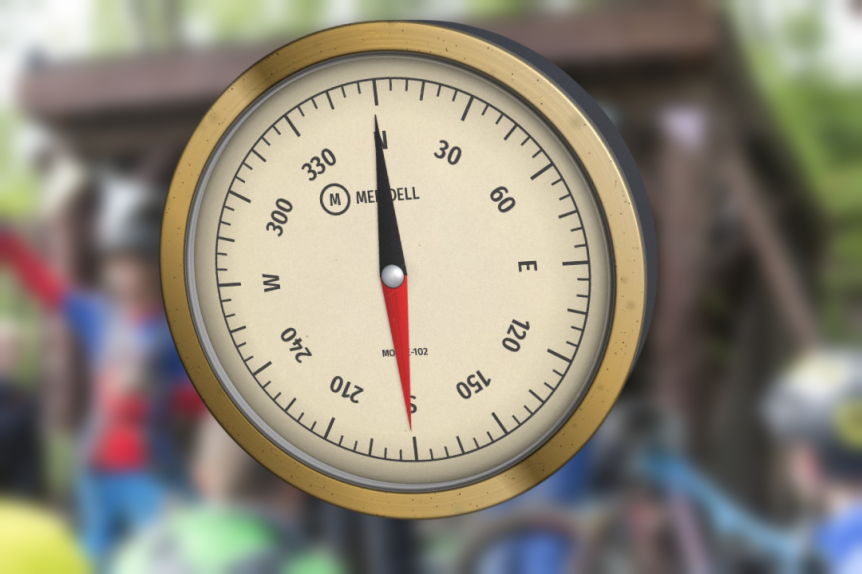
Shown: ° 180
